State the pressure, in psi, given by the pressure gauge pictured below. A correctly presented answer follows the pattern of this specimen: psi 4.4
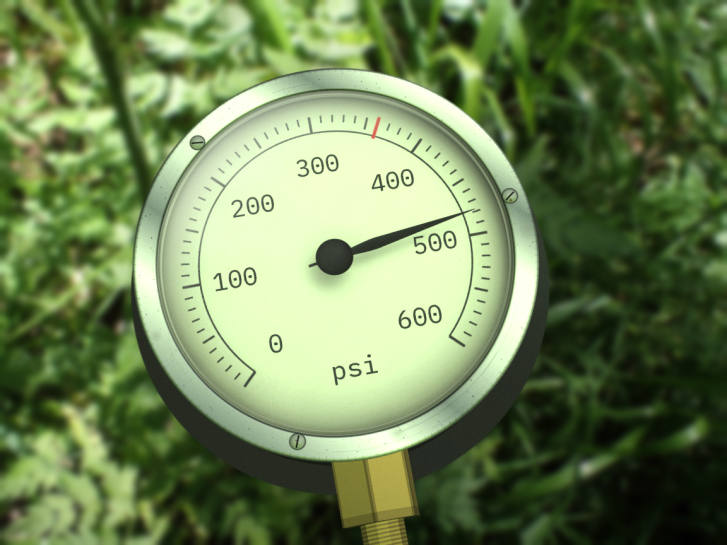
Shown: psi 480
